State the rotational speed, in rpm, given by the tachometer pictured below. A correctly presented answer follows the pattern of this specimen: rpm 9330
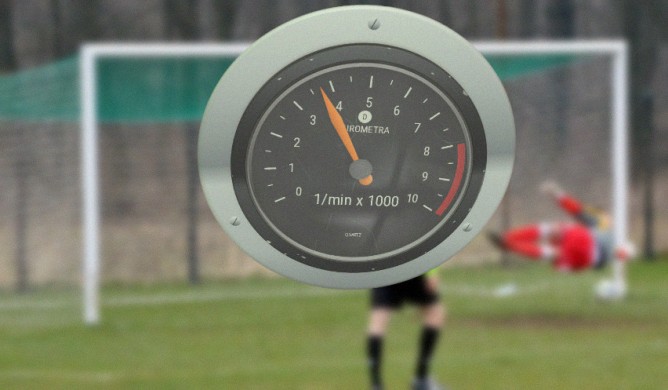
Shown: rpm 3750
